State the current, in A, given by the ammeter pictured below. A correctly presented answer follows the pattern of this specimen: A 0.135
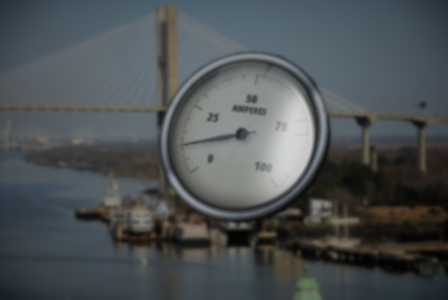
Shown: A 10
